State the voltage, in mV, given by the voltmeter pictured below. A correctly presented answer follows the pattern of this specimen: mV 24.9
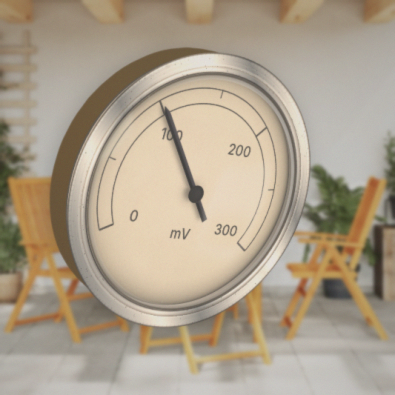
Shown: mV 100
